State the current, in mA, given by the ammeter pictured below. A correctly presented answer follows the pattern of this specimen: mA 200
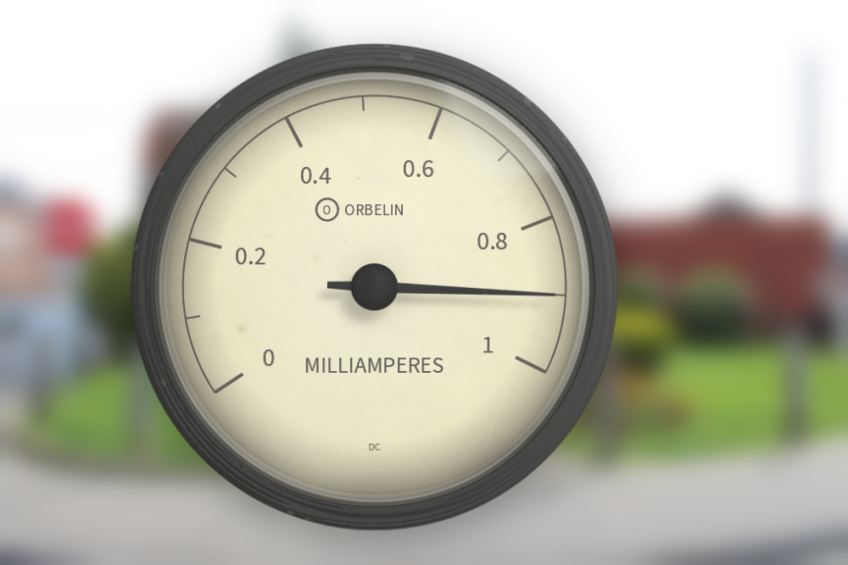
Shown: mA 0.9
